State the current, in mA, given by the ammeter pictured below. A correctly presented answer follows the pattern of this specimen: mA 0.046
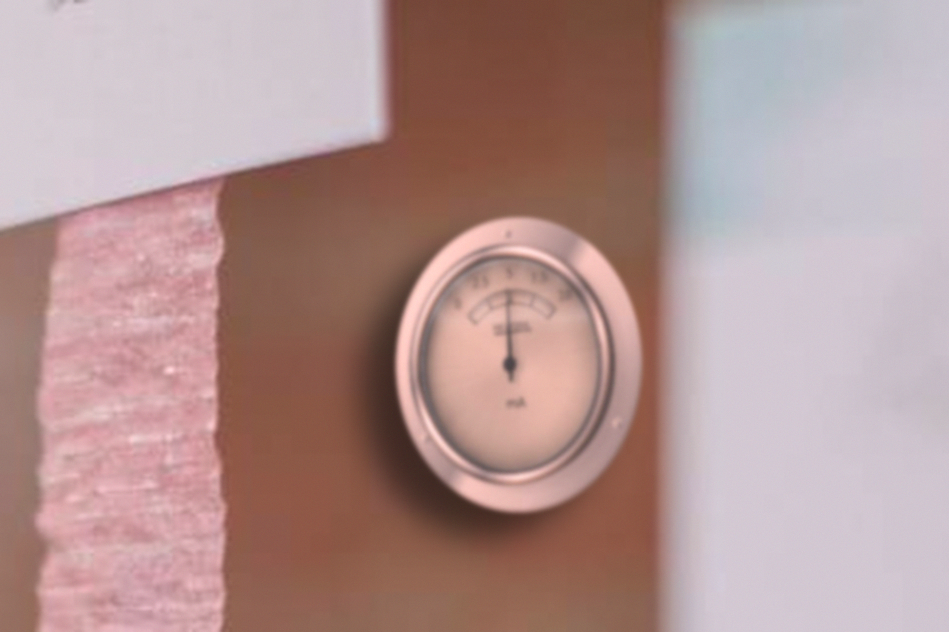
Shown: mA 5
